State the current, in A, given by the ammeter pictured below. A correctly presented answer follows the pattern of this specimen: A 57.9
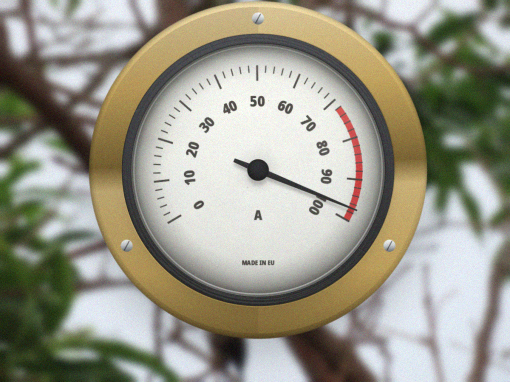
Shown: A 97
